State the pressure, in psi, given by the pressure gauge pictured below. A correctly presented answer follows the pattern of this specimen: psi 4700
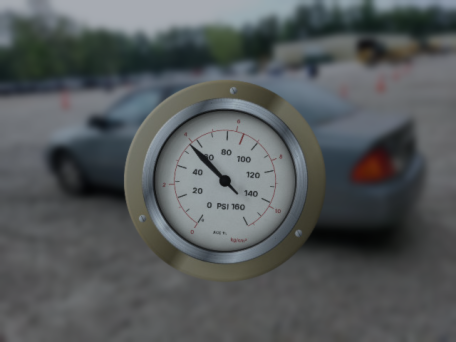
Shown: psi 55
